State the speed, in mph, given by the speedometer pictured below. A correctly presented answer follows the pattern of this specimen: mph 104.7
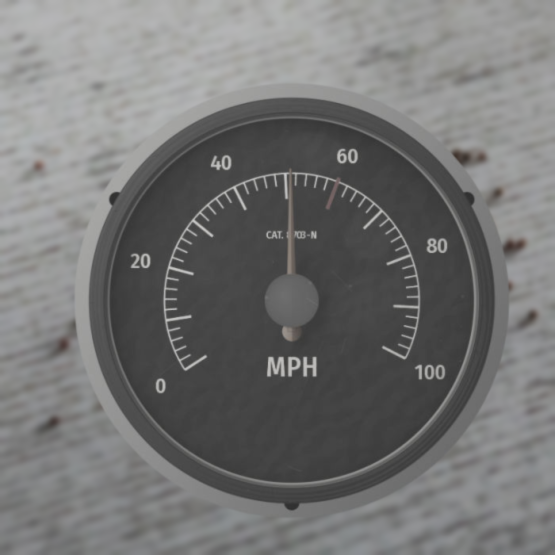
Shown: mph 51
